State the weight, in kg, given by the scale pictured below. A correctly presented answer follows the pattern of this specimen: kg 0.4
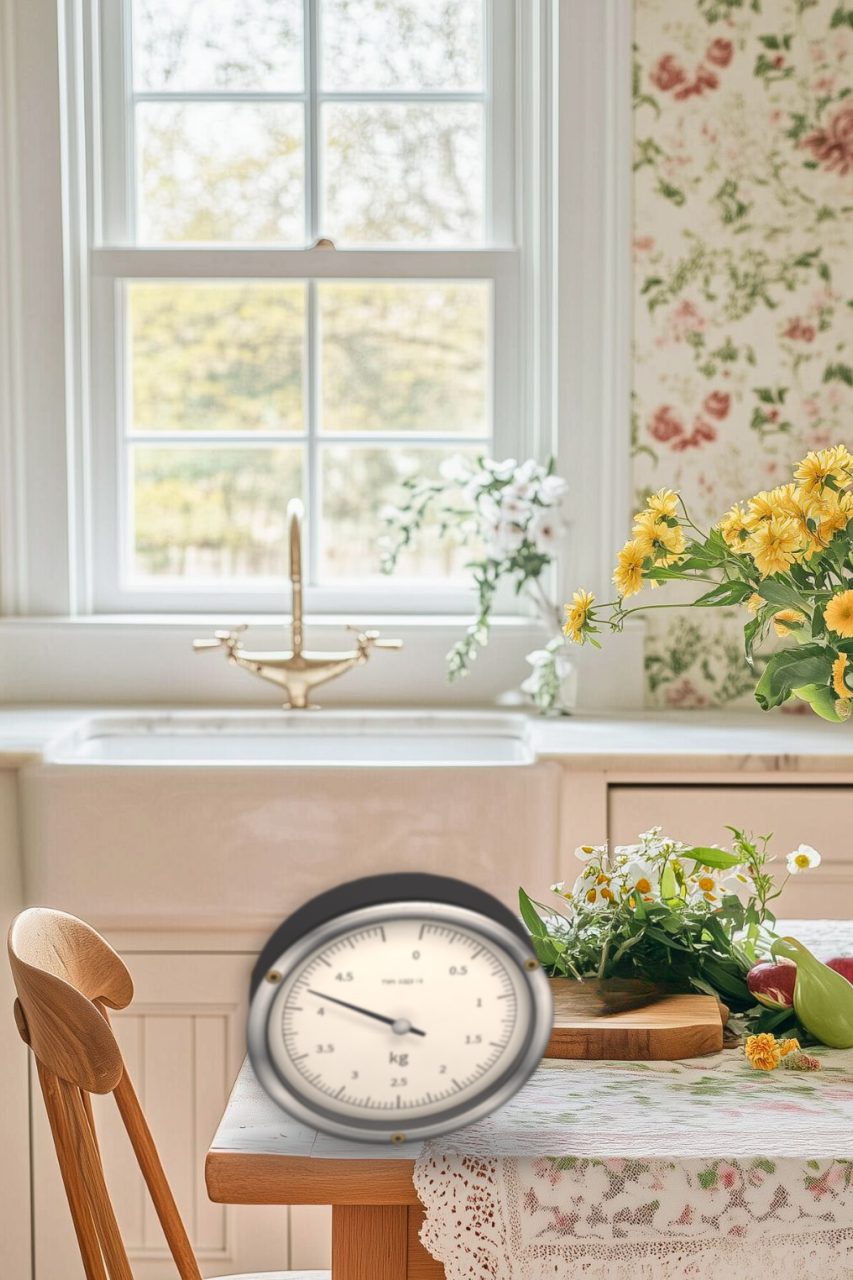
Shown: kg 4.25
